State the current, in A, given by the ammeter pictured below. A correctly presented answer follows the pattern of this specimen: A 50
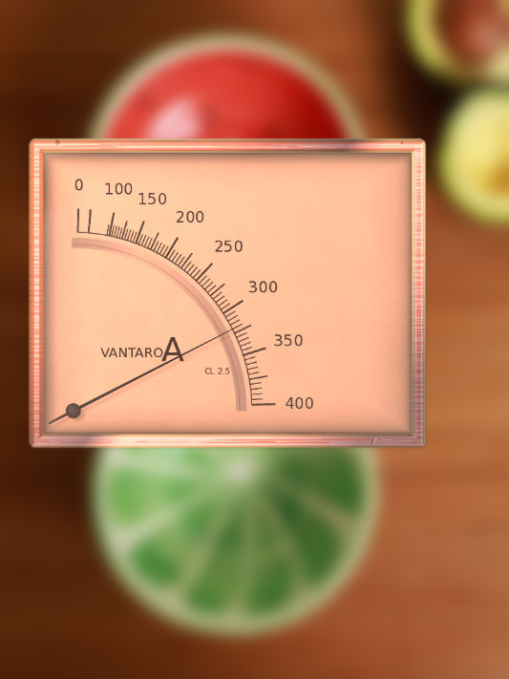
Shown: A 320
